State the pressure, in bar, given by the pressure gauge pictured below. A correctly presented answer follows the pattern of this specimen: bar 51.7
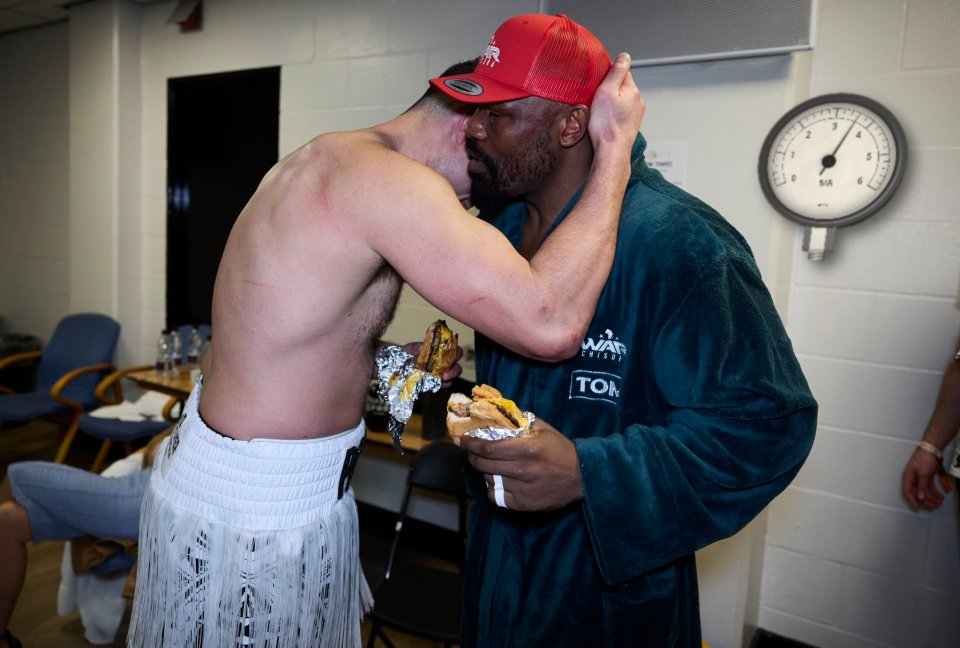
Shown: bar 3.6
